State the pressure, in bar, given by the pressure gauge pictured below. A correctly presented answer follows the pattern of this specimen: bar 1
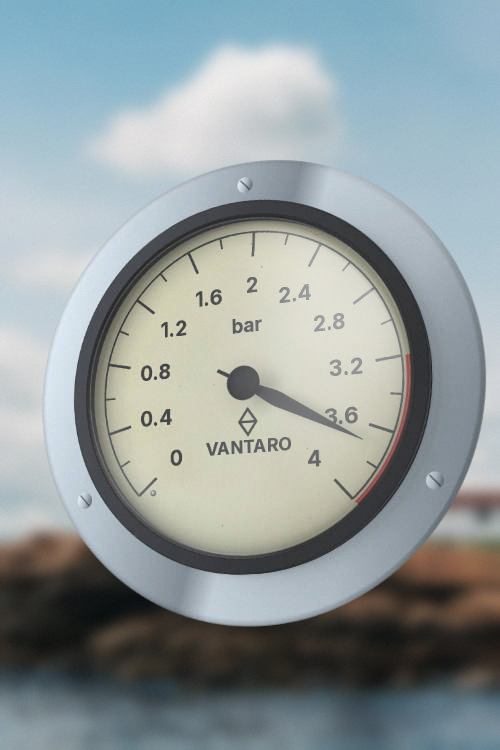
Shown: bar 3.7
